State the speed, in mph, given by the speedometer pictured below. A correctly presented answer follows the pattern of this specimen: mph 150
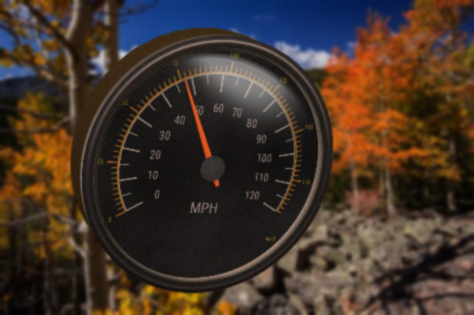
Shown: mph 47.5
